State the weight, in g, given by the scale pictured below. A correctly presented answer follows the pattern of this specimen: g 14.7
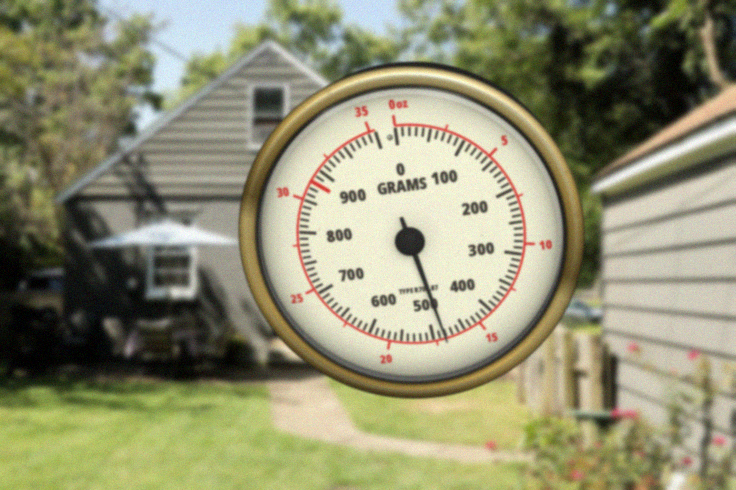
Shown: g 480
